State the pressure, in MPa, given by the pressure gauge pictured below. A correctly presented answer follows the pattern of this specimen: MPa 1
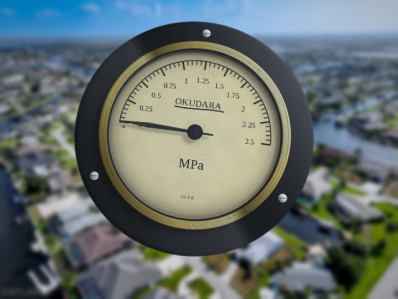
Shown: MPa 0
